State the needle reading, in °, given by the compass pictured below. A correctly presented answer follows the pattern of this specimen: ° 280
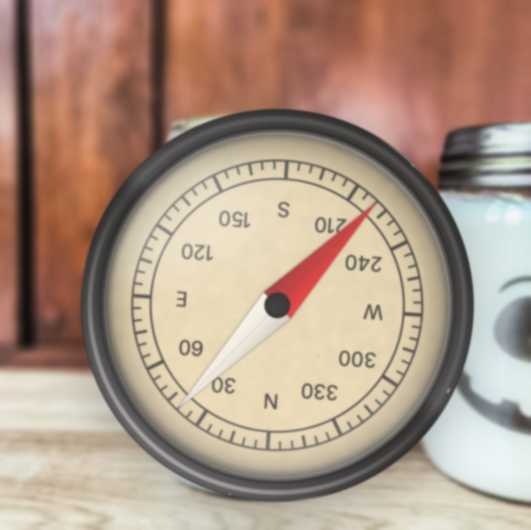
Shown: ° 220
